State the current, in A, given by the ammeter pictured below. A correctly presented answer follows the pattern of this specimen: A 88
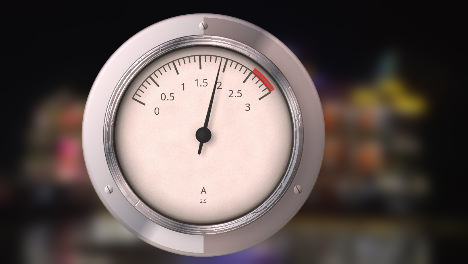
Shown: A 1.9
